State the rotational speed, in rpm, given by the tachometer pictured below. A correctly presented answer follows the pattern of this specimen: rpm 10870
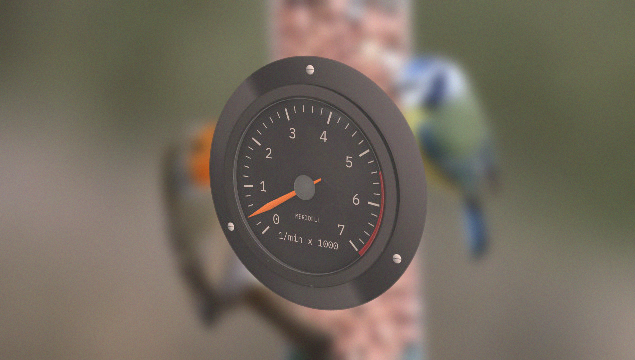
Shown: rpm 400
